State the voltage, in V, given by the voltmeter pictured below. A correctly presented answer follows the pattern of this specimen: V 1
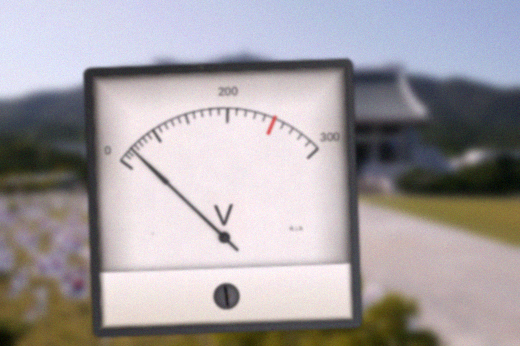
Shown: V 50
